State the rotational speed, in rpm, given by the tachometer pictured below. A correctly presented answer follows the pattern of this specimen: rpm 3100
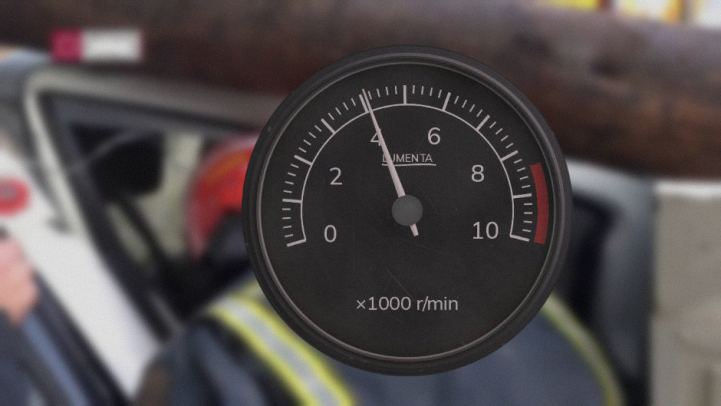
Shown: rpm 4100
